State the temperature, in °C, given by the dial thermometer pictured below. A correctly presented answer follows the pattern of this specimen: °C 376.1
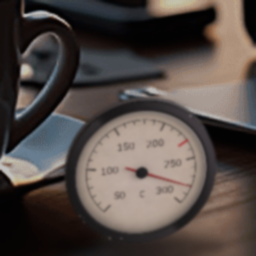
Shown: °C 280
